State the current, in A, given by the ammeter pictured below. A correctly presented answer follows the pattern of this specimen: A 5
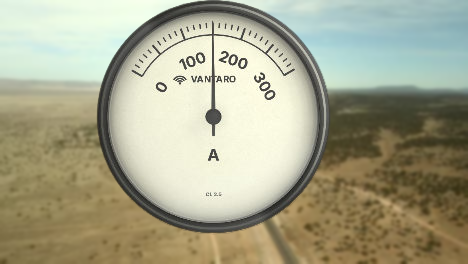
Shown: A 150
